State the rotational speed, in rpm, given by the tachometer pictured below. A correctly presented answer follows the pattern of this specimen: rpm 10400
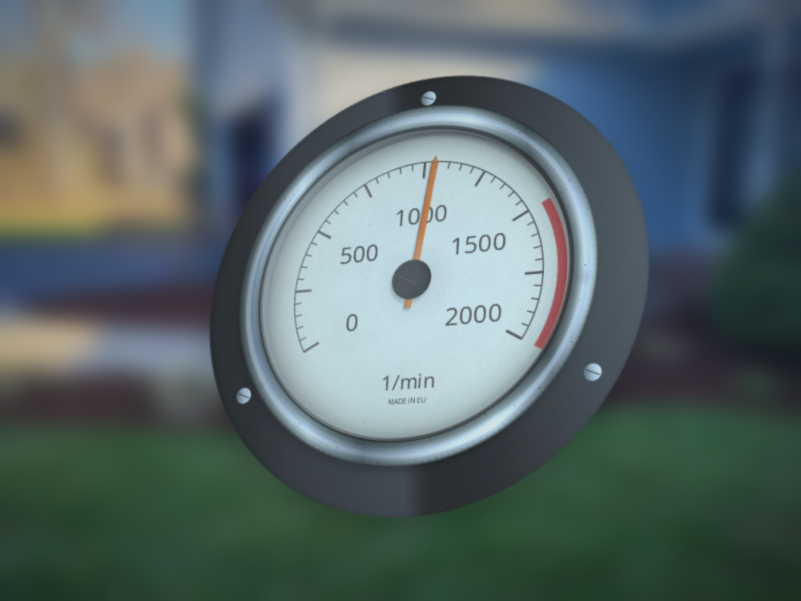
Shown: rpm 1050
